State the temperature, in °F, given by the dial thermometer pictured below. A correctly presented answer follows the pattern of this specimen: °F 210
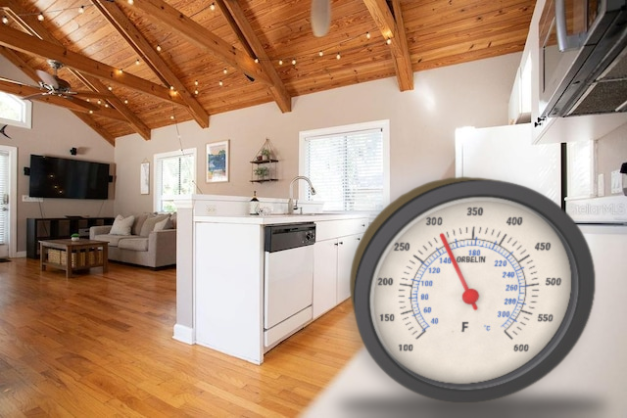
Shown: °F 300
